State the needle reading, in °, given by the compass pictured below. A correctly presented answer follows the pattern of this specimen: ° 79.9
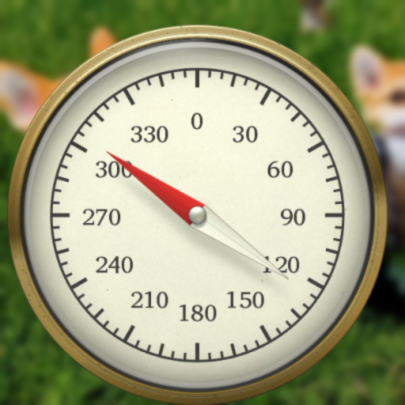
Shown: ° 305
